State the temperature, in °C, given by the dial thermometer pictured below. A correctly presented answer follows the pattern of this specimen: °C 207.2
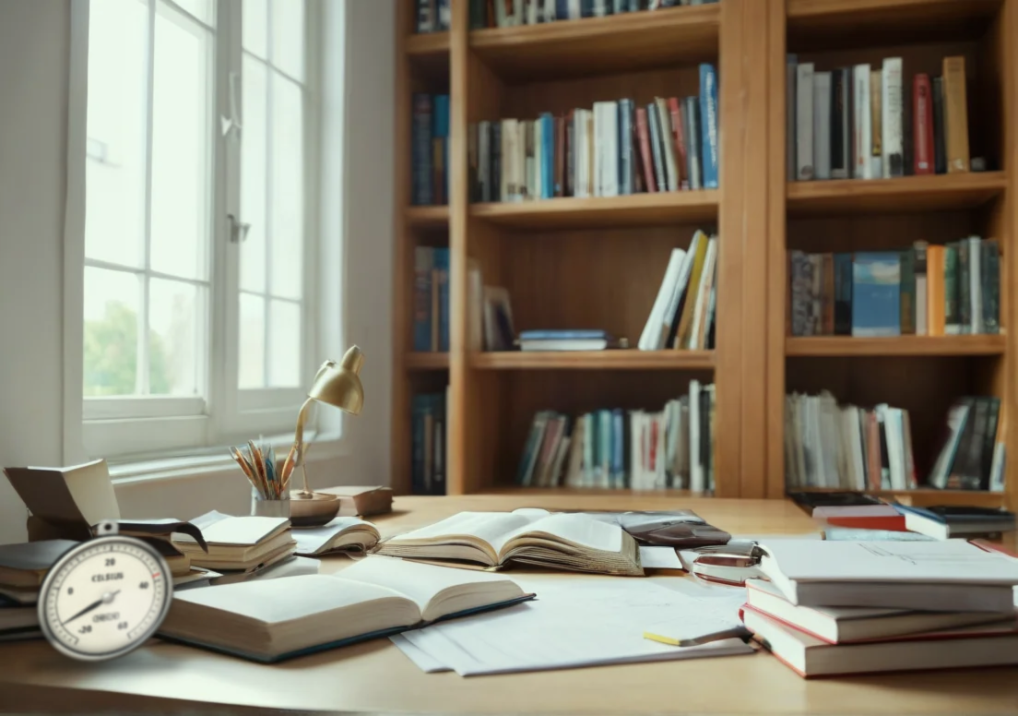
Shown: °C -12
